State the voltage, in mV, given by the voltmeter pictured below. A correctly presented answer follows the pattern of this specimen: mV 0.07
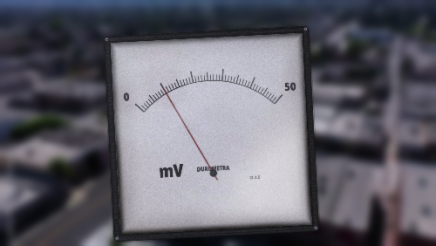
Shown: mV 10
